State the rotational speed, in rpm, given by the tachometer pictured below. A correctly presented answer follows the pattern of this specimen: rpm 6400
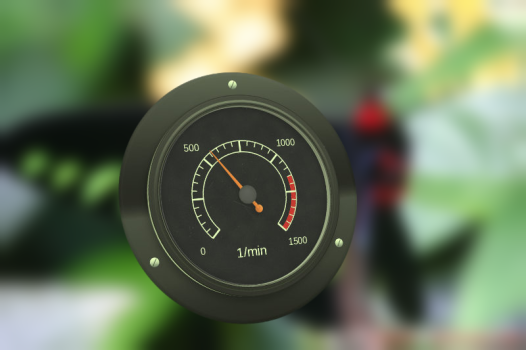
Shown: rpm 550
